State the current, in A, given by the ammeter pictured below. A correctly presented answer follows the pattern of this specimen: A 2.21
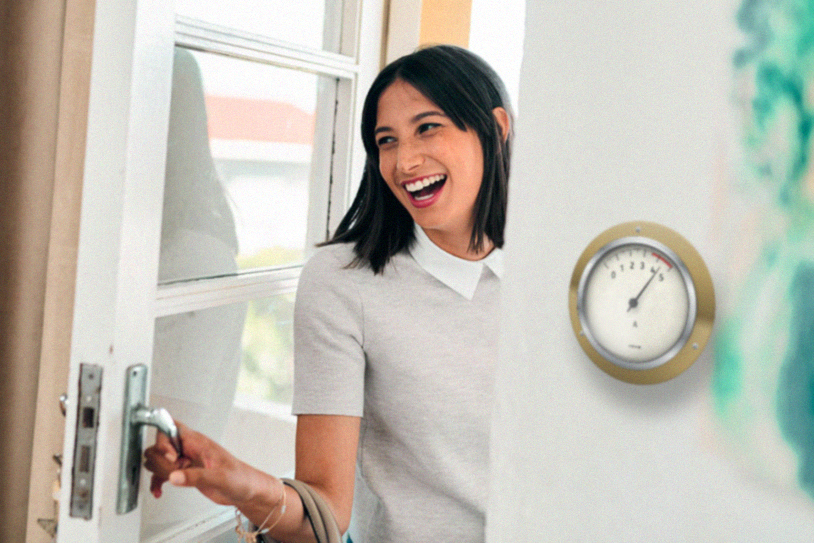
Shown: A 4.5
